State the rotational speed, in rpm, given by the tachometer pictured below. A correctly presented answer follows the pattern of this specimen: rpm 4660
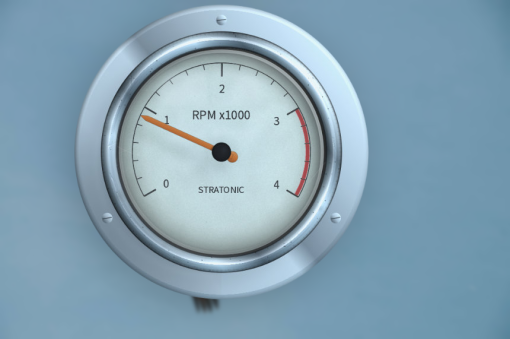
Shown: rpm 900
